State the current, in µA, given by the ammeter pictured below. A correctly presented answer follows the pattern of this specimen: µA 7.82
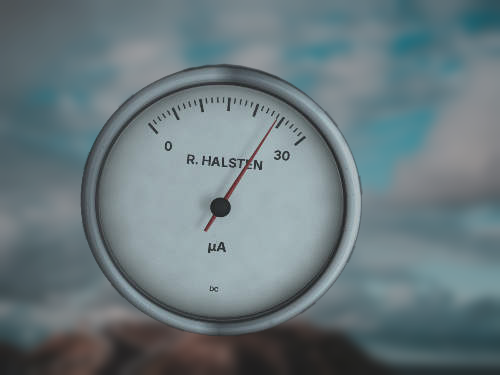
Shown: µA 24
